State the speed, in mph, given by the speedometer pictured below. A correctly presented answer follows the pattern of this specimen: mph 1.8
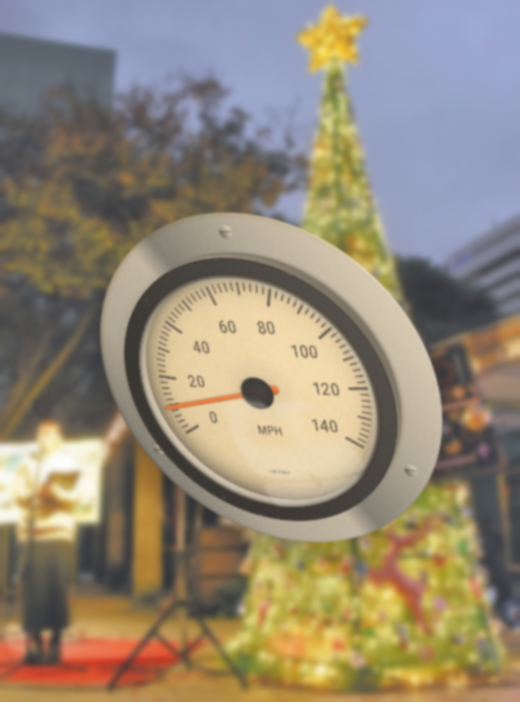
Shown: mph 10
